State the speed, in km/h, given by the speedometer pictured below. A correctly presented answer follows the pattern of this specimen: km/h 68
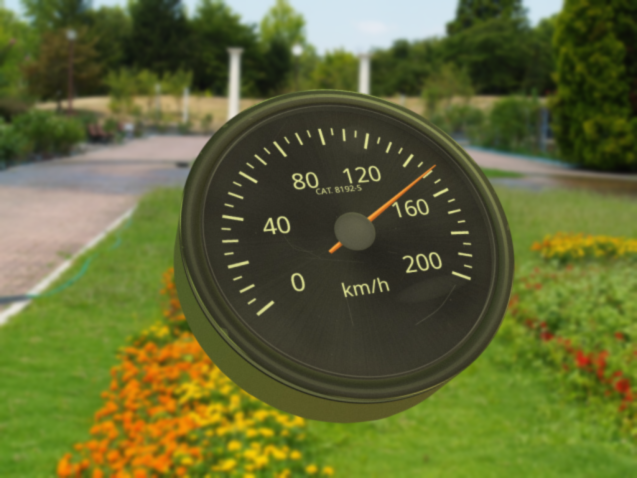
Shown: km/h 150
